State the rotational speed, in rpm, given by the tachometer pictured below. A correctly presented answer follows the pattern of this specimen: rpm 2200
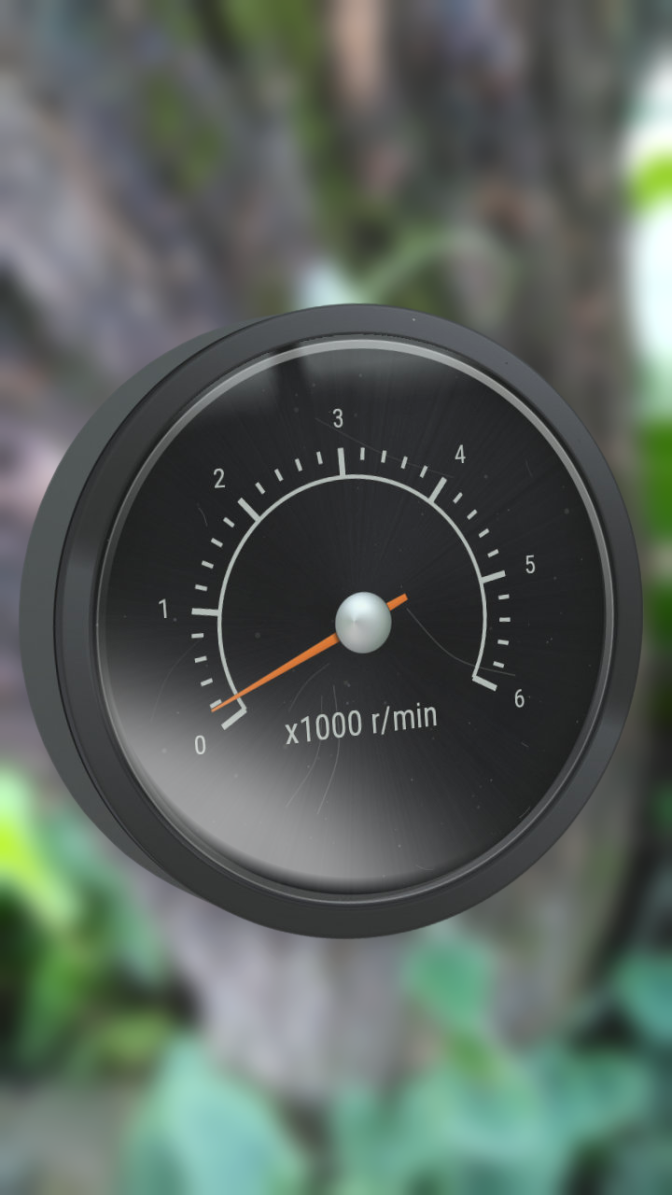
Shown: rpm 200
